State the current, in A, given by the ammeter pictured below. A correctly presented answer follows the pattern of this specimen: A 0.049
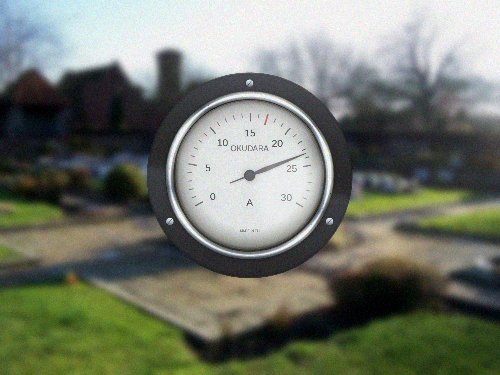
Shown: A 23.5
